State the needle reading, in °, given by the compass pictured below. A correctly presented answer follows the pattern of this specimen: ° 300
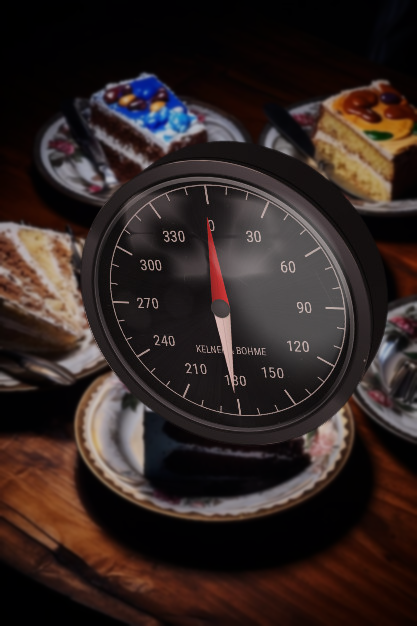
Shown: ° 0
